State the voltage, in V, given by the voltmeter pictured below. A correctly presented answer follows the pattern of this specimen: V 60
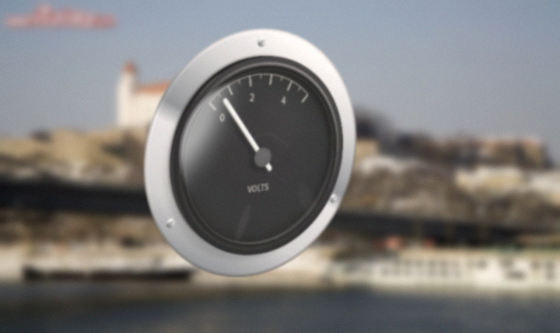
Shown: V 0.5
